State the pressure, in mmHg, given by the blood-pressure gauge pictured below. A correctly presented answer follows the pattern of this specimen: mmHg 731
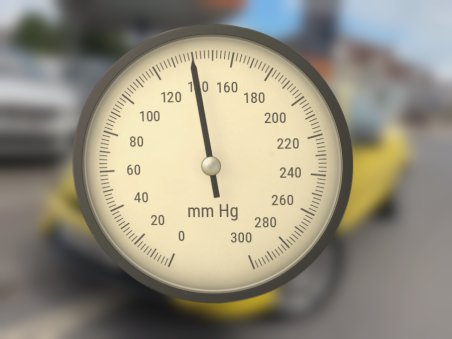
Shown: mmHg 140
